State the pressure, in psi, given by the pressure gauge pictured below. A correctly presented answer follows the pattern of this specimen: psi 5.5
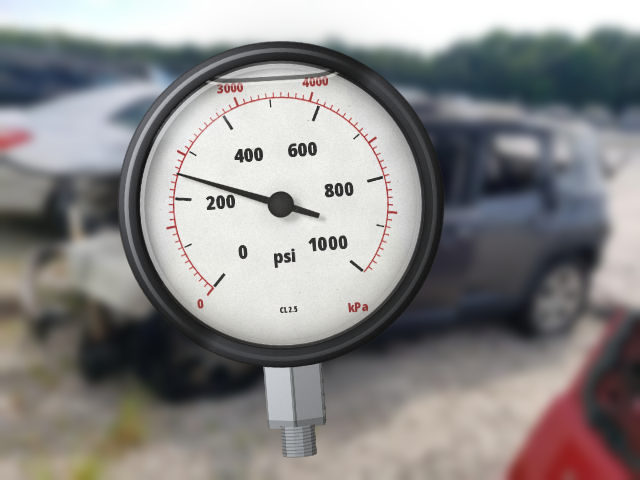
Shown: psi 250
